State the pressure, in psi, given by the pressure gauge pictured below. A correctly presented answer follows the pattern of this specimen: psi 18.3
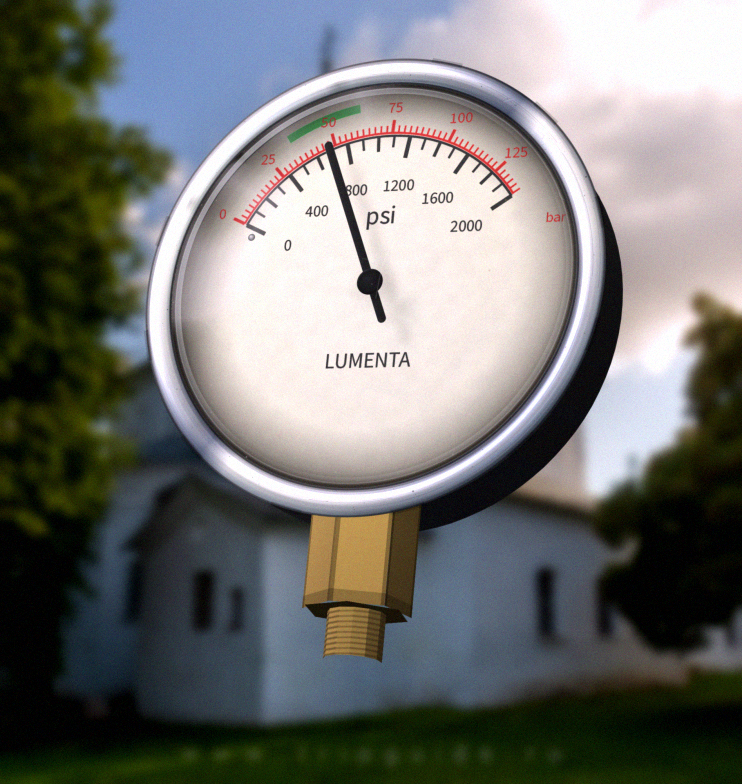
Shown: psi 700
